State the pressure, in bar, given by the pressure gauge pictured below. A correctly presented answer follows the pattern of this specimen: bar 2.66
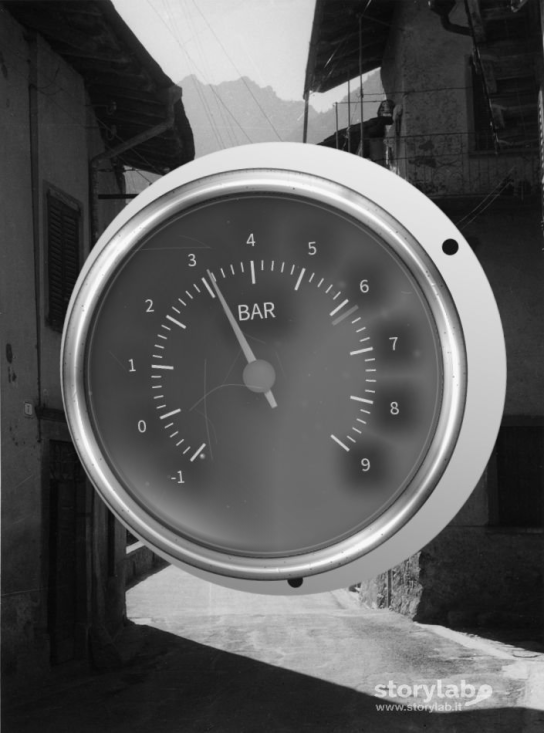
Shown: bar 3.2
